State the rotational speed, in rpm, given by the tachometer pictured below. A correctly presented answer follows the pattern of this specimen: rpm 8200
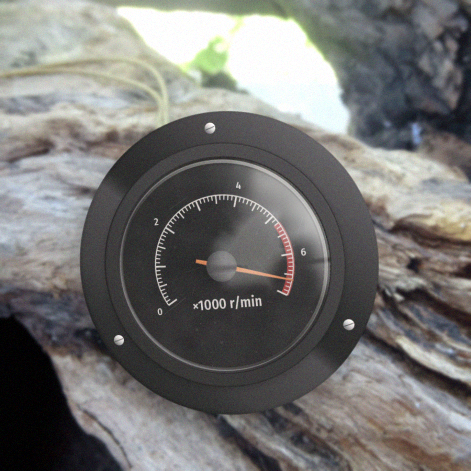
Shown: rpm 6600
